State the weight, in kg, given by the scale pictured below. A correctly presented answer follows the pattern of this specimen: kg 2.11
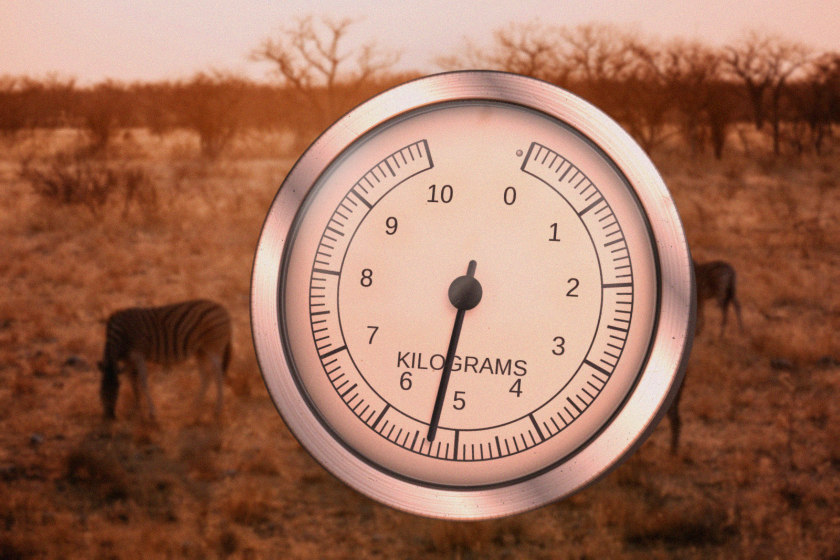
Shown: kg 5.3
